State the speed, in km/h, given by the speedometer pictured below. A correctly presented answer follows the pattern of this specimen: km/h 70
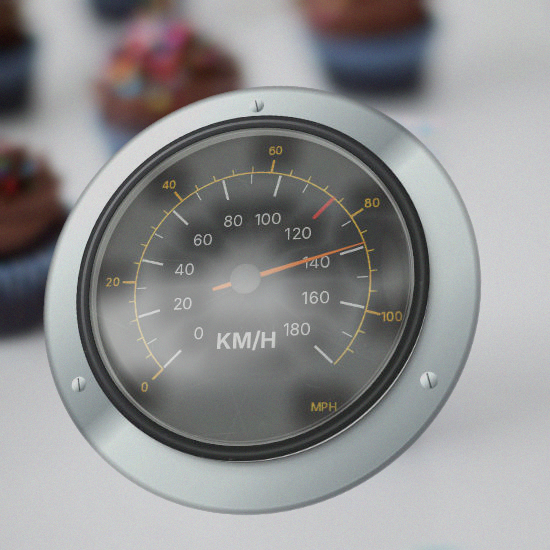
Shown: km/h 140
